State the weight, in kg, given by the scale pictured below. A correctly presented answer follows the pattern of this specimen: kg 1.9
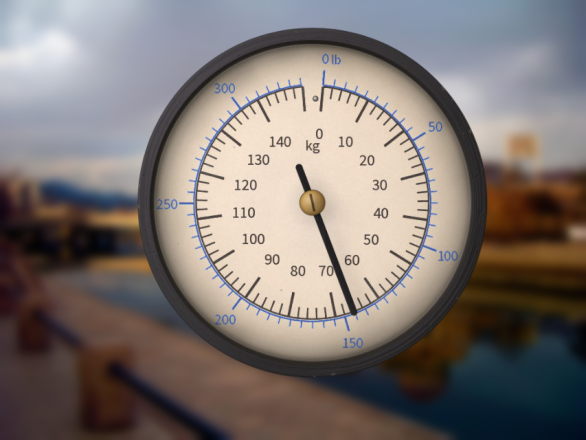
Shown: kg 66
